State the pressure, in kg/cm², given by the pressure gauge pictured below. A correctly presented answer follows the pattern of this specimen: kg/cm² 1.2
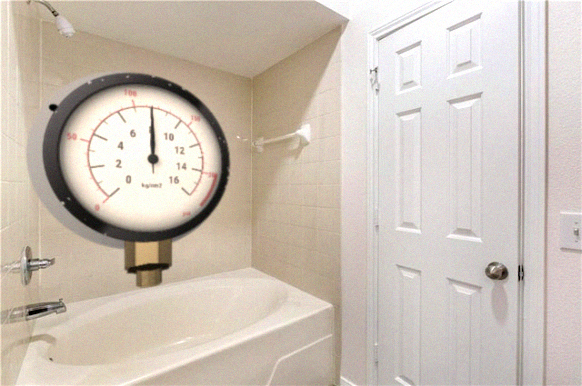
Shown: kg/cm² 8
